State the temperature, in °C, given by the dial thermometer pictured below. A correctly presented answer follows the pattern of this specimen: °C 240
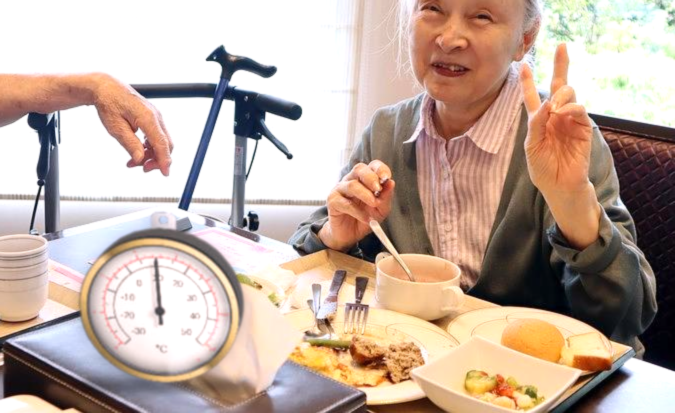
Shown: °C 10
